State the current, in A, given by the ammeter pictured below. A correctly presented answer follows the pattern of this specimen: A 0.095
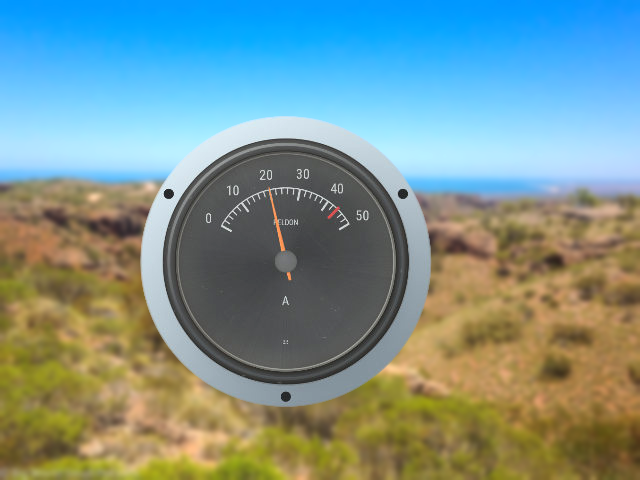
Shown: A 20
